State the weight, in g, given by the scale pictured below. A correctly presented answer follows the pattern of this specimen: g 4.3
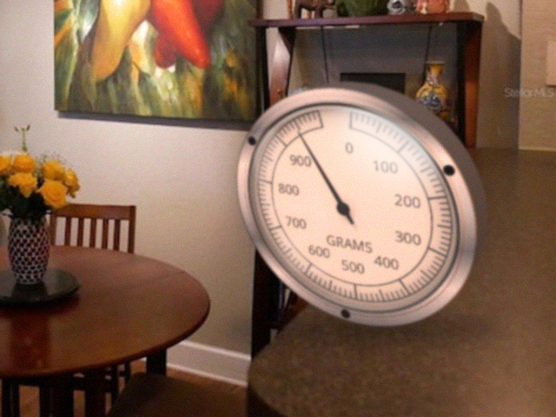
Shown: g 950
